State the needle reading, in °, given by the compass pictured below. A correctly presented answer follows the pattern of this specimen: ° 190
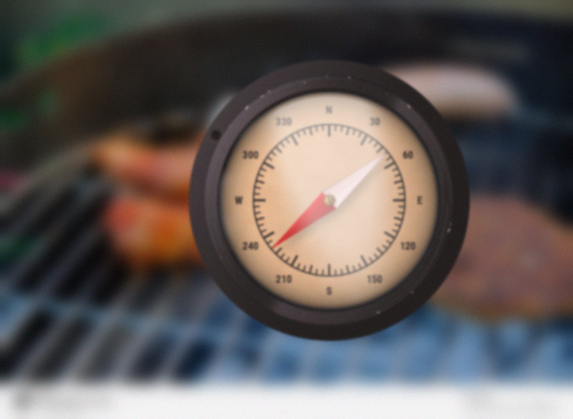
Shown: ° 230
